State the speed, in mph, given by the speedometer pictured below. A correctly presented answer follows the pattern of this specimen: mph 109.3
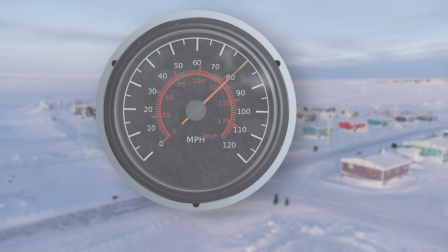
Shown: mph 80
